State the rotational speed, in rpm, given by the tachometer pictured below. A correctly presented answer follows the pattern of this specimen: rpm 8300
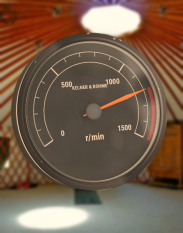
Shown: rpm 1200
